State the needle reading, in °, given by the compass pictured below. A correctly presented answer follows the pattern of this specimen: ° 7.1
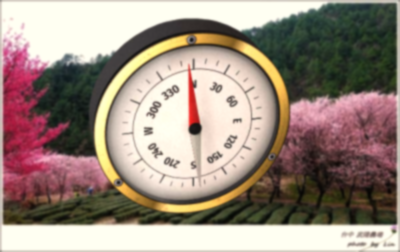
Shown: ° 355
